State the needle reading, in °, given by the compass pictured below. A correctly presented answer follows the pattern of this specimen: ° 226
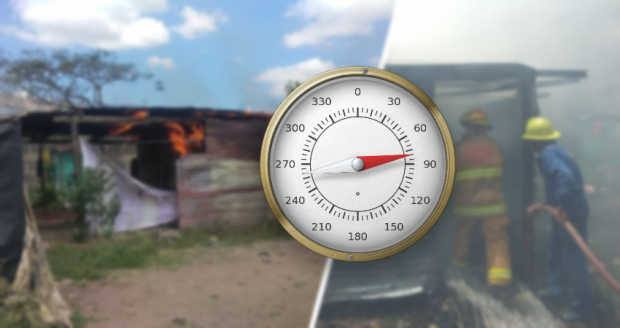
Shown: ° 80
